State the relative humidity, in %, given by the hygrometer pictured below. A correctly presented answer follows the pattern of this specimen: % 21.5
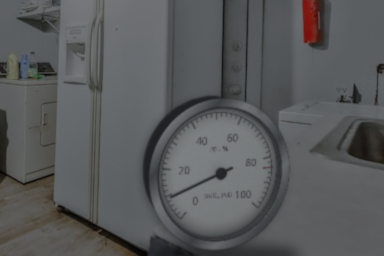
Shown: % 10
